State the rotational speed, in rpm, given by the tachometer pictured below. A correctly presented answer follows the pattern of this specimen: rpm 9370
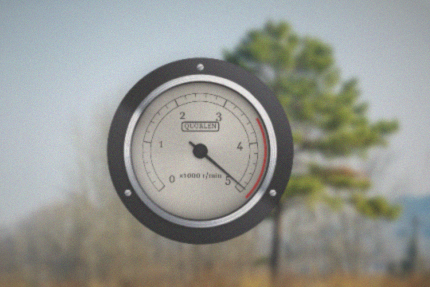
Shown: rpm 4900
